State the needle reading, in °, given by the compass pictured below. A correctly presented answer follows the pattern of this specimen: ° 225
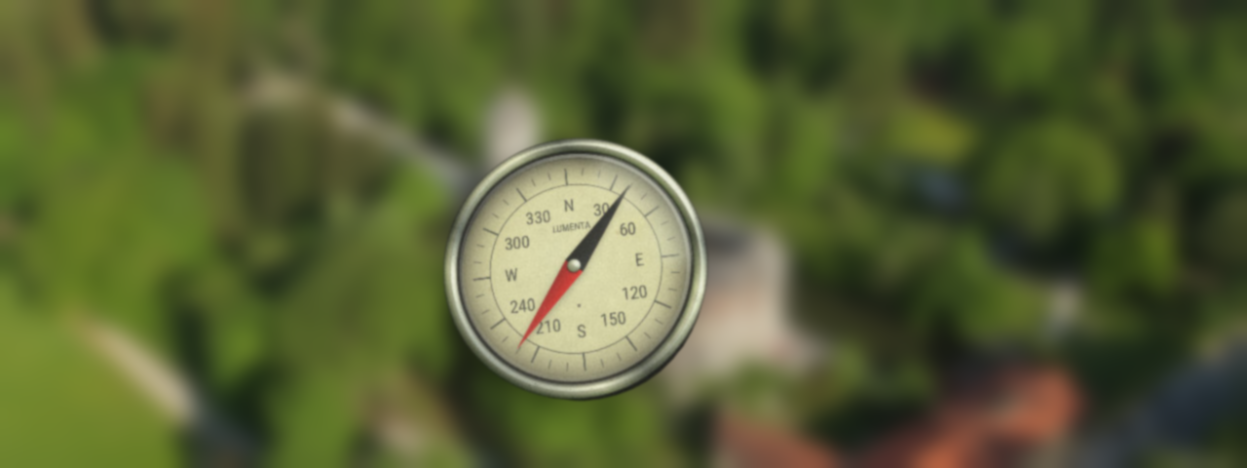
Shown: ° 220
